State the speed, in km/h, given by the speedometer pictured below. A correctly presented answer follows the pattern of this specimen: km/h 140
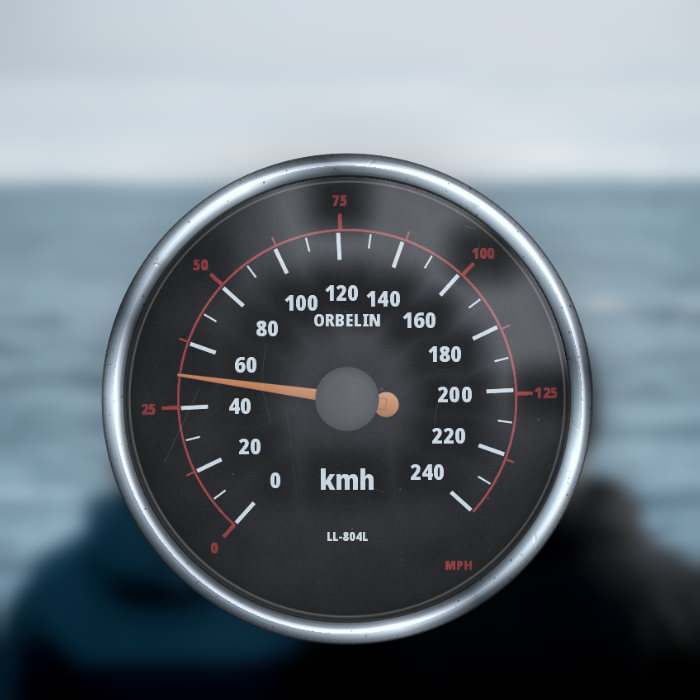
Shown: km/h 50
